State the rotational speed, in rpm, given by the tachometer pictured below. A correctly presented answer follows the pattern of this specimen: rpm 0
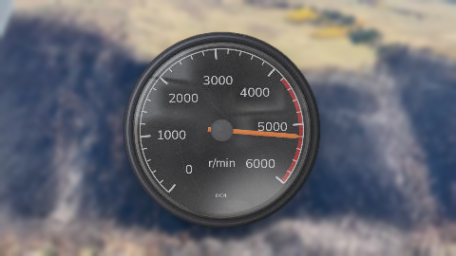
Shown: rpm 5200
